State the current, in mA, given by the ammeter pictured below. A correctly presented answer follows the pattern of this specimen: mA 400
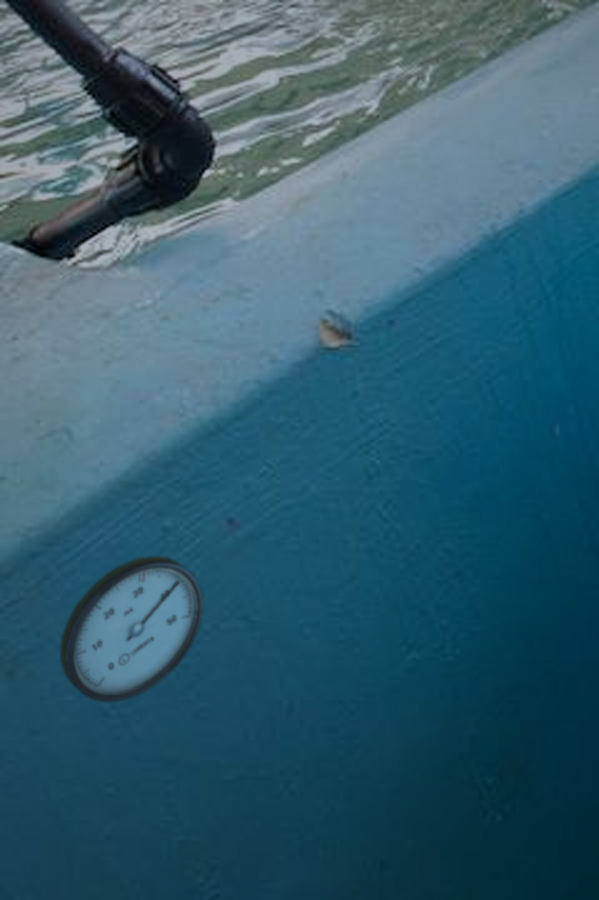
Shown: mA 40
